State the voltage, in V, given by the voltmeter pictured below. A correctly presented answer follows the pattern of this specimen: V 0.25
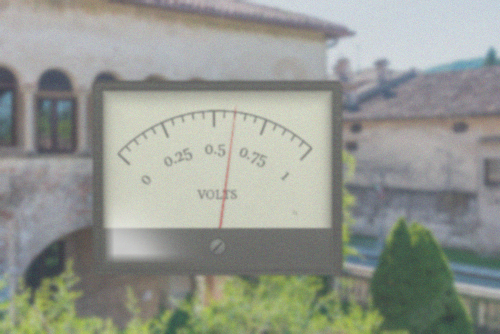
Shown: V 0.6
